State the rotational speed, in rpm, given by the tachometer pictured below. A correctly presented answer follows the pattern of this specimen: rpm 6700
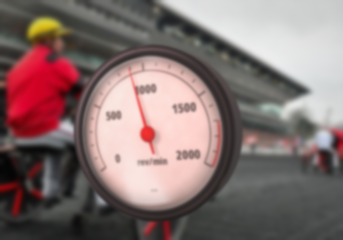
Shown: rpm 900
